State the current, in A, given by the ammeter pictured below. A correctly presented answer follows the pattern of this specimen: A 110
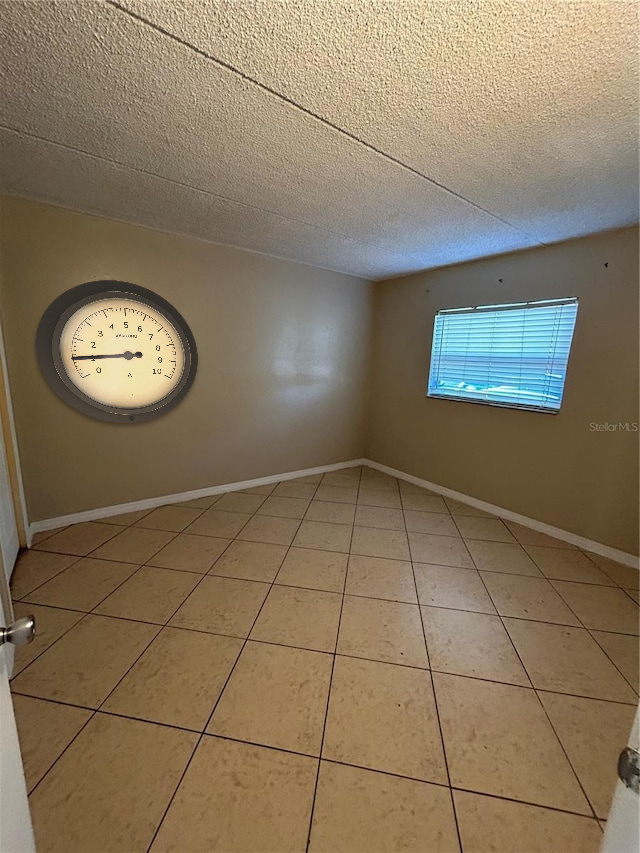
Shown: A 1
